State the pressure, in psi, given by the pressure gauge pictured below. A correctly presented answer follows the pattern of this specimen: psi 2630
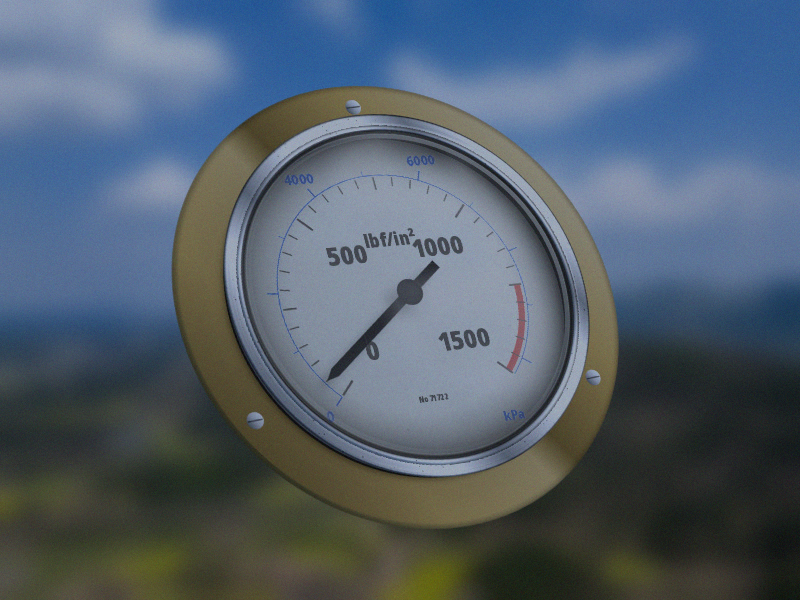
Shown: psi 50
